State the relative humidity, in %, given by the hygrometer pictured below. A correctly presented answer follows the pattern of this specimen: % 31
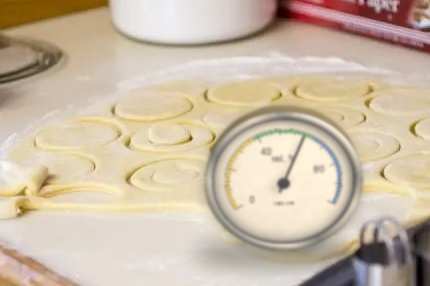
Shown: % 60
